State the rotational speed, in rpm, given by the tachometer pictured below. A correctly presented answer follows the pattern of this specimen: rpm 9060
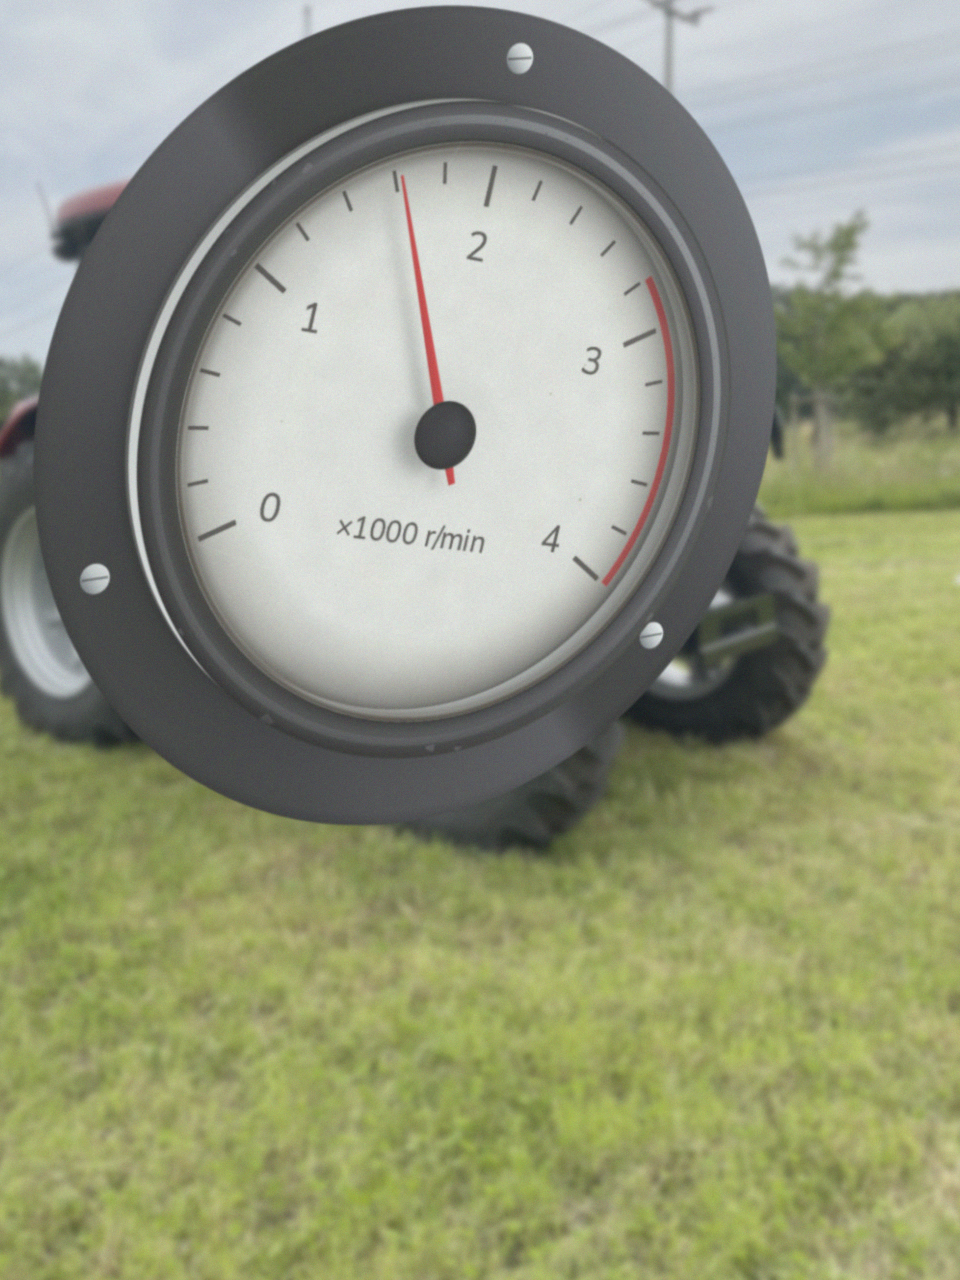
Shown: rpm 1600
